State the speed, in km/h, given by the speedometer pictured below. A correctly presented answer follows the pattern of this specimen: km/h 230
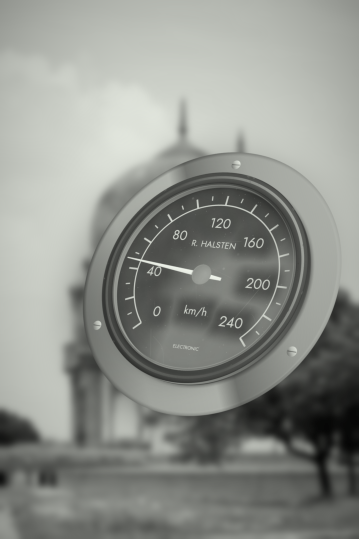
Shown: km/h 45
